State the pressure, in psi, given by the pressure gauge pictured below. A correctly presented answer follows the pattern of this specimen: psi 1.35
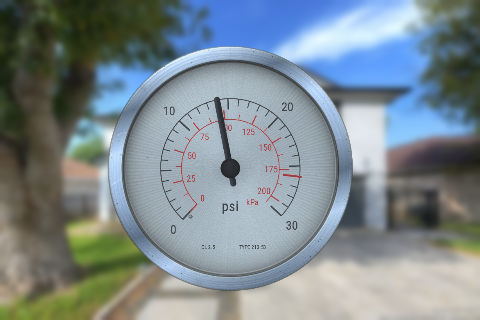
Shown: psi 14
